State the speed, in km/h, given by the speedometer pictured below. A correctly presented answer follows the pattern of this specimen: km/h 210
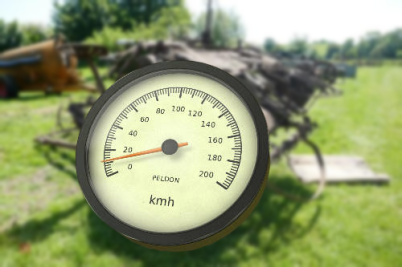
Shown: km/h 10
